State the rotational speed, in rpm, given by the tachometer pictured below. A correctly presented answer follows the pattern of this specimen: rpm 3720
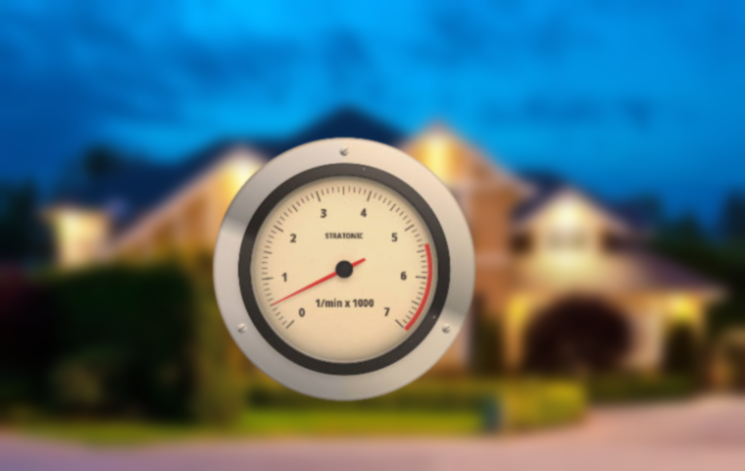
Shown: rpm 500
